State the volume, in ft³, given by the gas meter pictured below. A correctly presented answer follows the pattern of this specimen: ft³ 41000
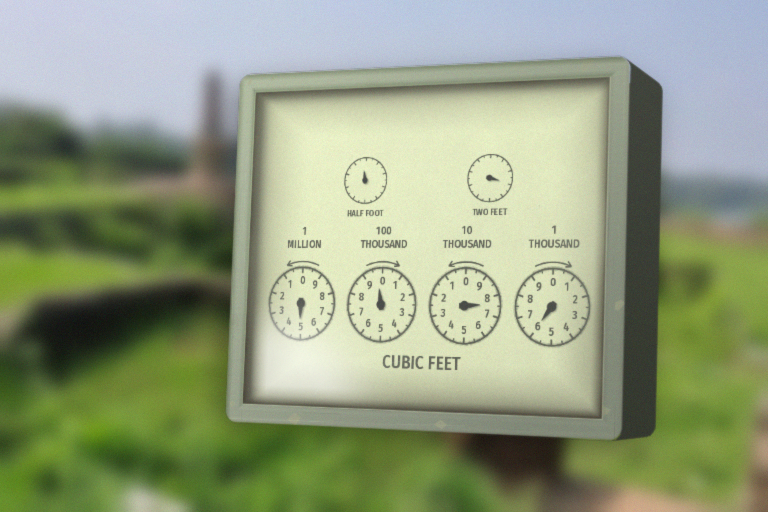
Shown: ft³ 497600
